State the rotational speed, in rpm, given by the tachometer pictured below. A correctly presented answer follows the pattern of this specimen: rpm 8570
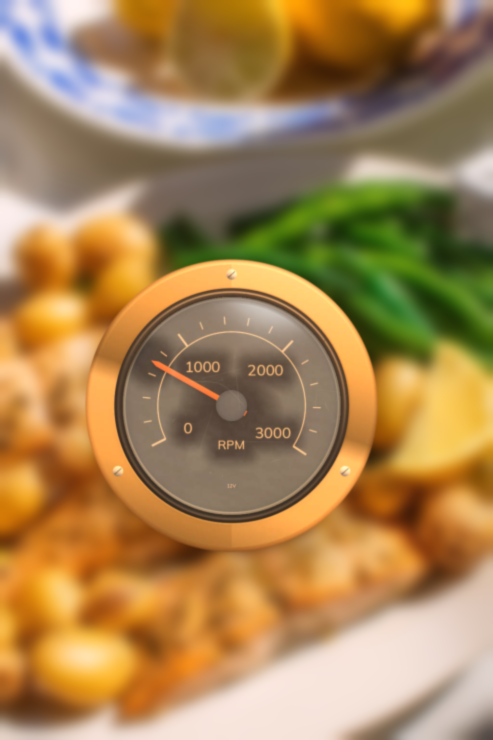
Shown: rpm 700
